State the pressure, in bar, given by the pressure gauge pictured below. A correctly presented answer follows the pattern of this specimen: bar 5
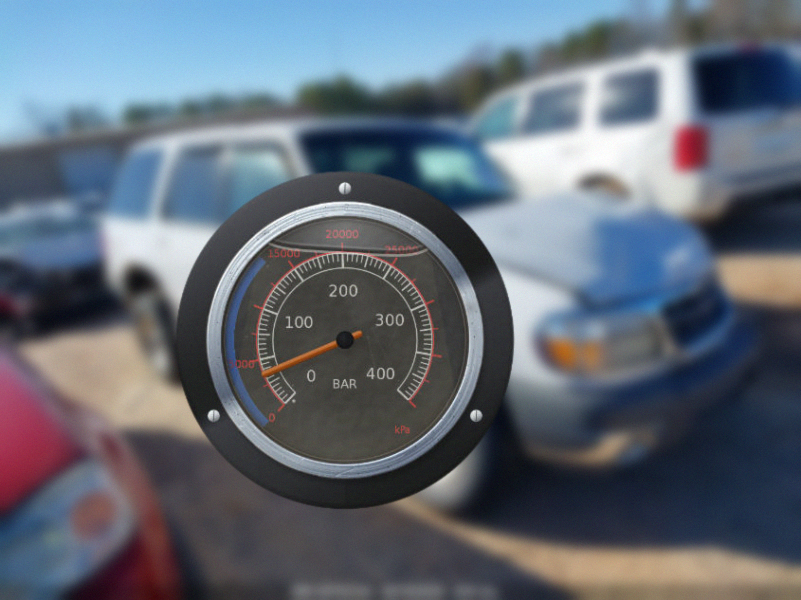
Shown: bar 35
